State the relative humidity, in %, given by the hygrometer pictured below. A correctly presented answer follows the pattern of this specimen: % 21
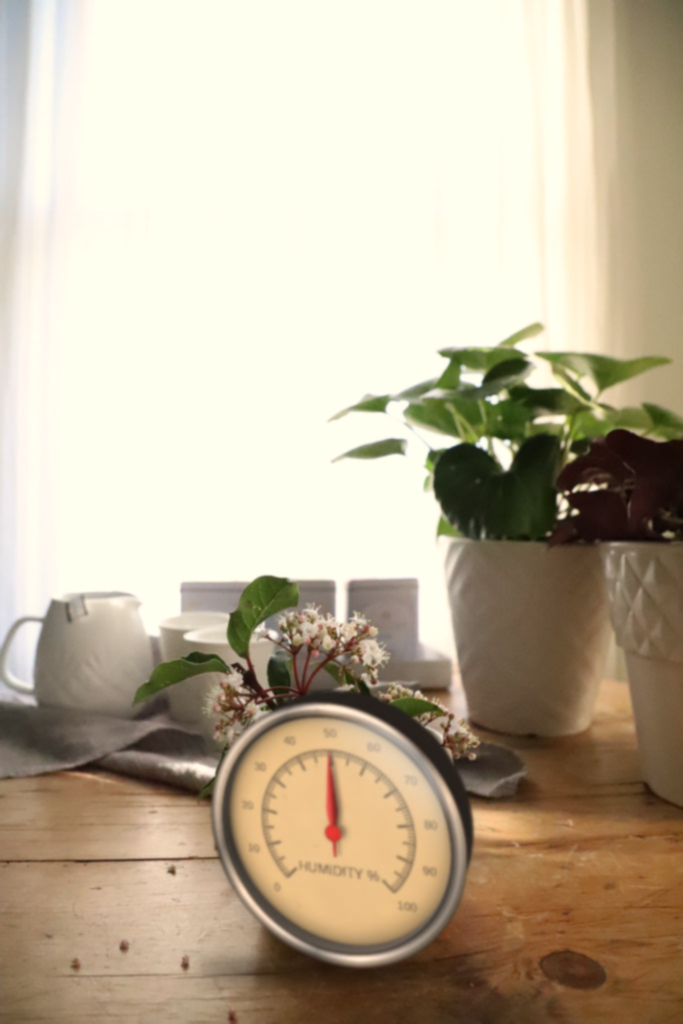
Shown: % 50
